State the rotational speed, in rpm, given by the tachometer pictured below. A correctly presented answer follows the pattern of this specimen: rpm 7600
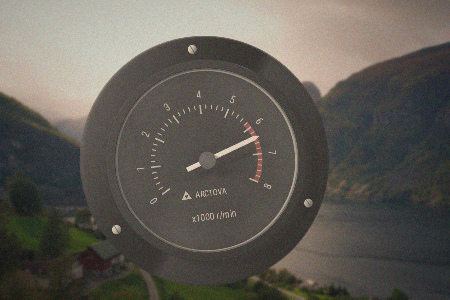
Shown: rpm 6400
